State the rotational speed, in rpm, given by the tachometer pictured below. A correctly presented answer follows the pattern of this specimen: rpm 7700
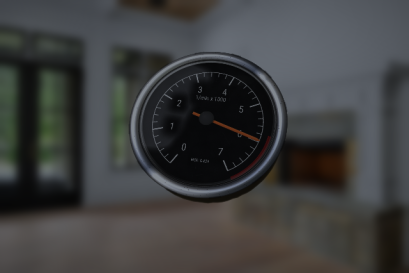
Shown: rpm 6000
